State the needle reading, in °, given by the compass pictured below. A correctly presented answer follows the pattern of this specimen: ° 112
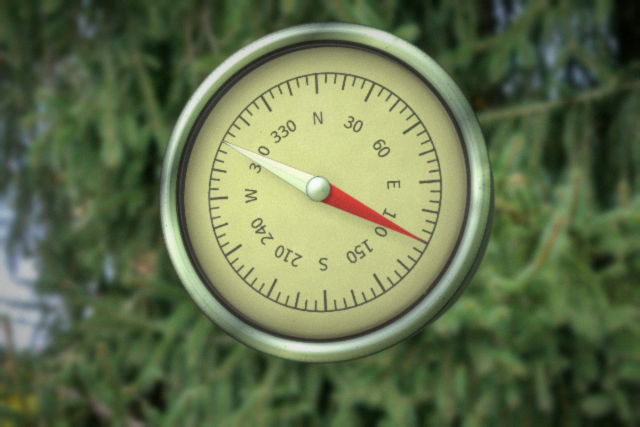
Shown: ° 120
